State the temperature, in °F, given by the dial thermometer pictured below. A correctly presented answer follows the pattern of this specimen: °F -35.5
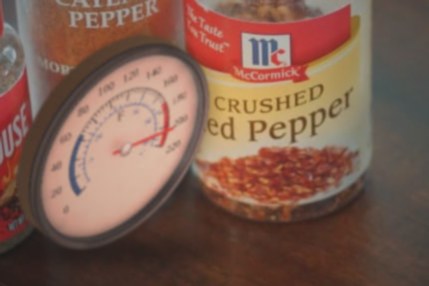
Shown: °F 200
